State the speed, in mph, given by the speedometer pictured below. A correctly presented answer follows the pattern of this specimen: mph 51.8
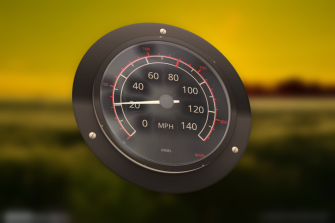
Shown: mph 20
